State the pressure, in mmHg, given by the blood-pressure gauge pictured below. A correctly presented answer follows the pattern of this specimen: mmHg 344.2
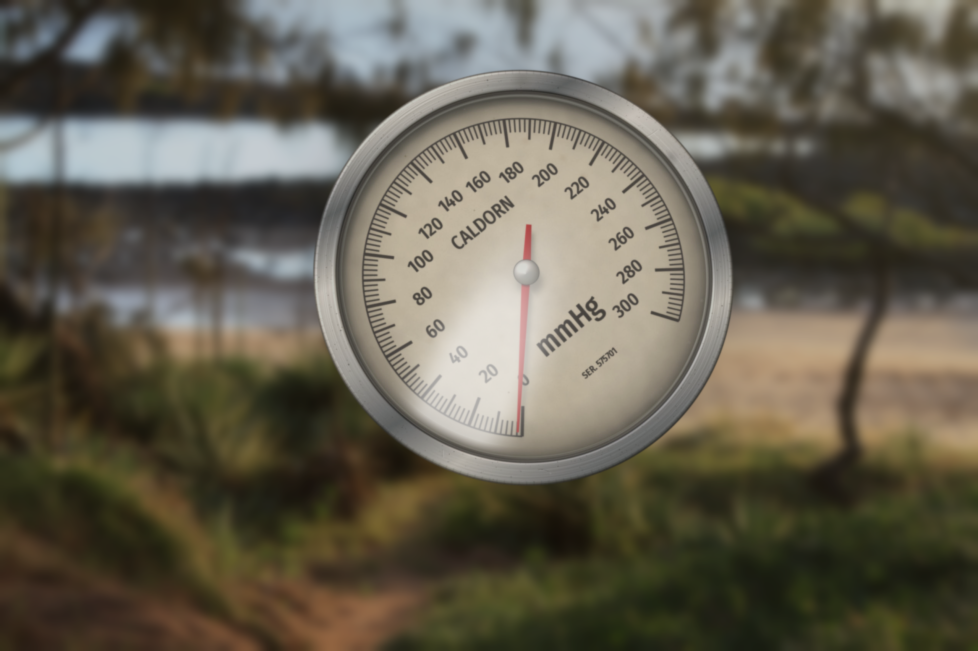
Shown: mmHg 2
